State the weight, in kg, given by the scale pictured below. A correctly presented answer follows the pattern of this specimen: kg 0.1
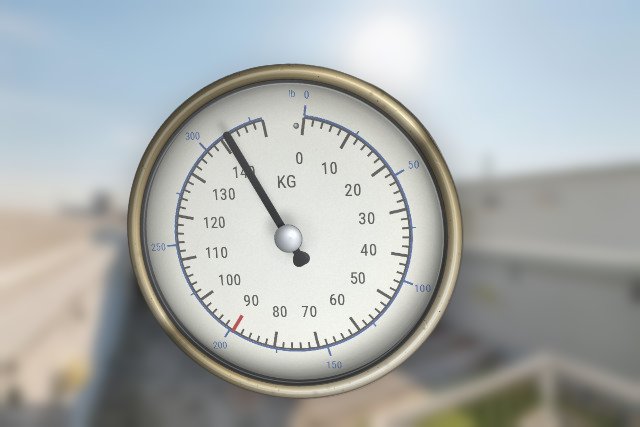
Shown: kg 142
